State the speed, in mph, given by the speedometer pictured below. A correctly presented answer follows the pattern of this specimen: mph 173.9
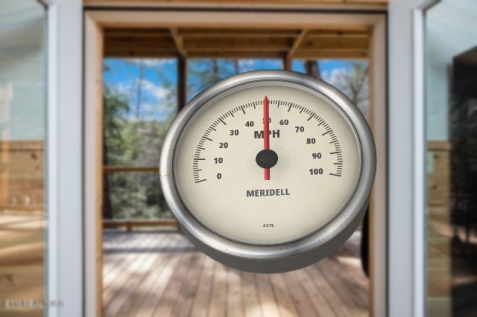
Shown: mph 50
